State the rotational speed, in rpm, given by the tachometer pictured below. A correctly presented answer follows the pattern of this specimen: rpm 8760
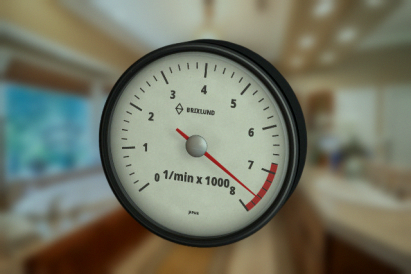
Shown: rpm 7600
